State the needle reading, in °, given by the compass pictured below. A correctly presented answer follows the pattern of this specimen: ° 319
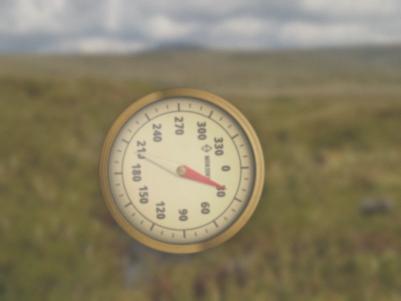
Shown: ° 25
